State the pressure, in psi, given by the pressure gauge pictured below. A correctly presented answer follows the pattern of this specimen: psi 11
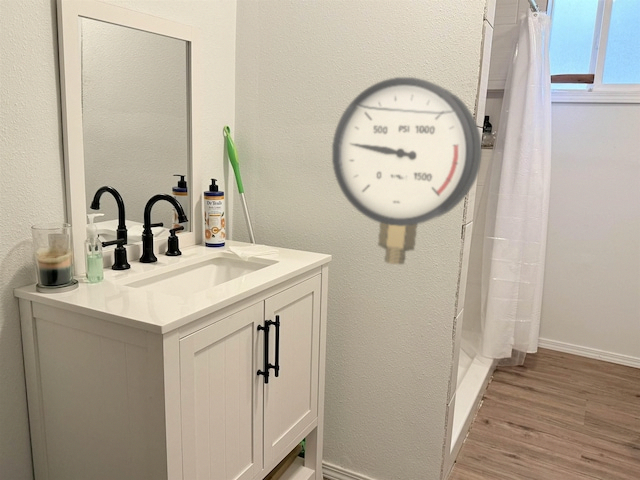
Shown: psi 300
